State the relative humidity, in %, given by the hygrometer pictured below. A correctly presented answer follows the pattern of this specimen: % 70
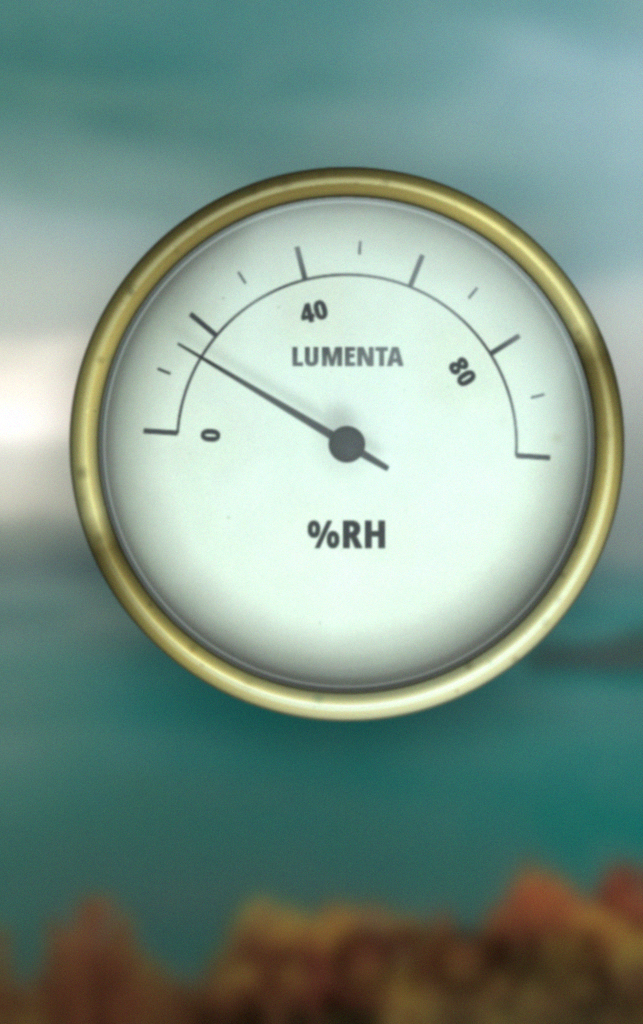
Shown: % 15
